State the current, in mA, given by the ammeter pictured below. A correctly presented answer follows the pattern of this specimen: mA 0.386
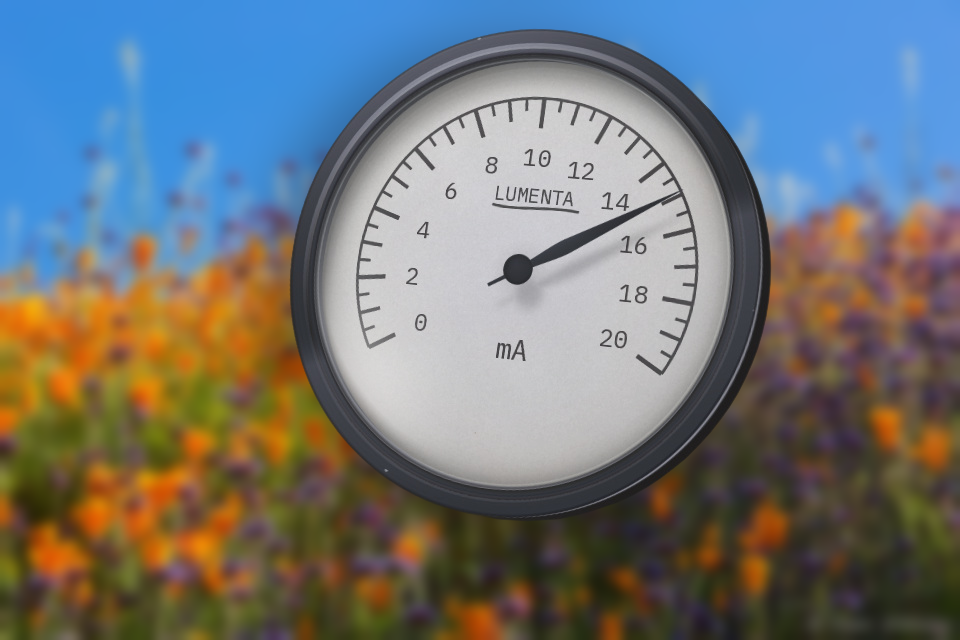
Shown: mA 15
